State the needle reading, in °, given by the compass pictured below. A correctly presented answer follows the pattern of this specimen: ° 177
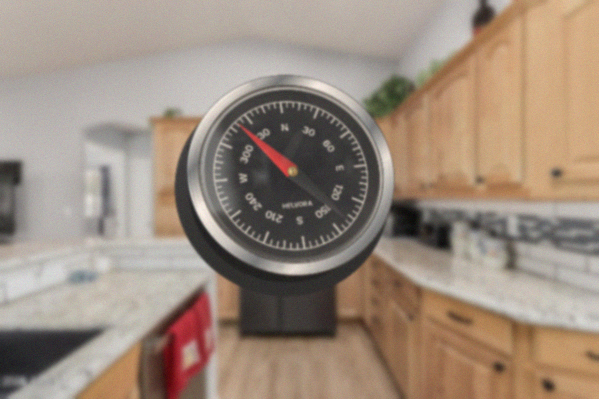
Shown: ° 320
